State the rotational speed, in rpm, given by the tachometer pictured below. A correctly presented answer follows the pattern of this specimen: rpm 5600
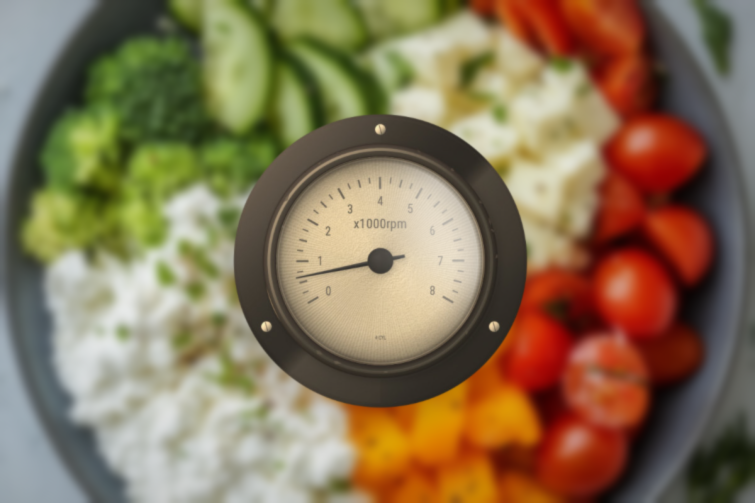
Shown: rpm 625
